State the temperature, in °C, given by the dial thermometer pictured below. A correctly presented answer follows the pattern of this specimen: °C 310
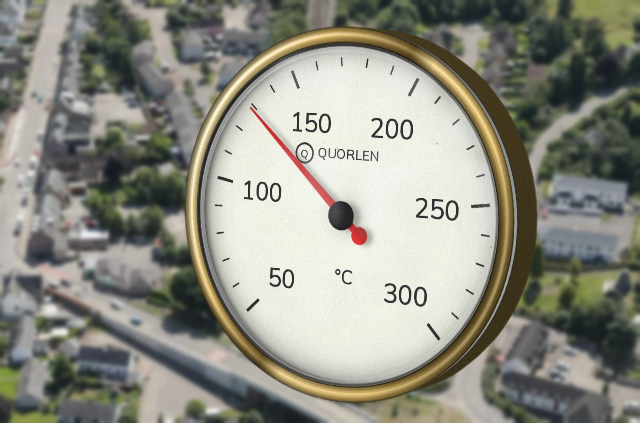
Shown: °C 130
